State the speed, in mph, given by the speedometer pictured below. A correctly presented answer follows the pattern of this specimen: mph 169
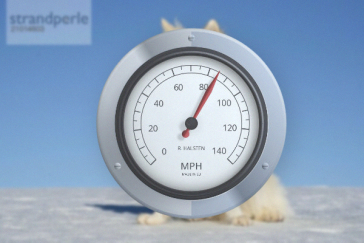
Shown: mph 85
